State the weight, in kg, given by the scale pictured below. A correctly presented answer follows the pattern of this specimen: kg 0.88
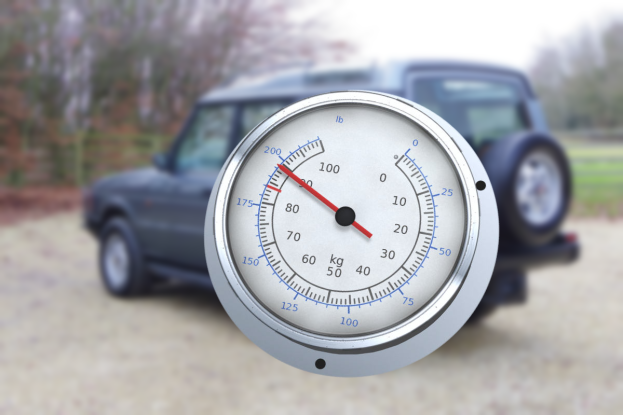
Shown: kg 89
